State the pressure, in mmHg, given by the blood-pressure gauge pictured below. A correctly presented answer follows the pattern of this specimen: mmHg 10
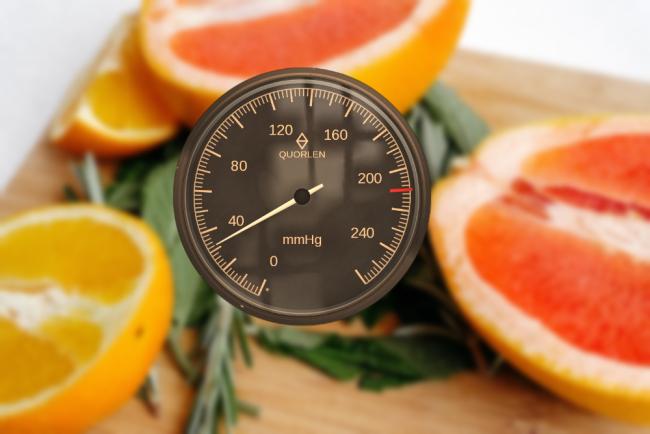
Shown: mmHg 32
